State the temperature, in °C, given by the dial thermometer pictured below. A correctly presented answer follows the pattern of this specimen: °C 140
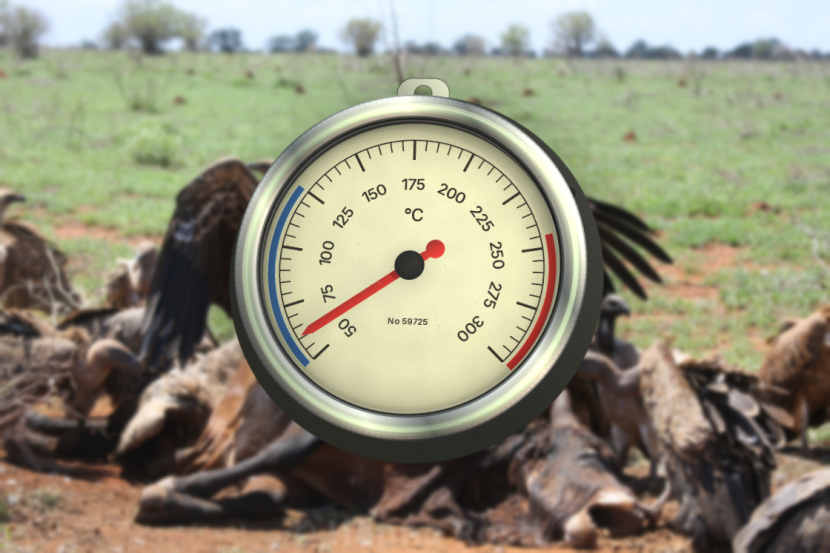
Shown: °C 60
